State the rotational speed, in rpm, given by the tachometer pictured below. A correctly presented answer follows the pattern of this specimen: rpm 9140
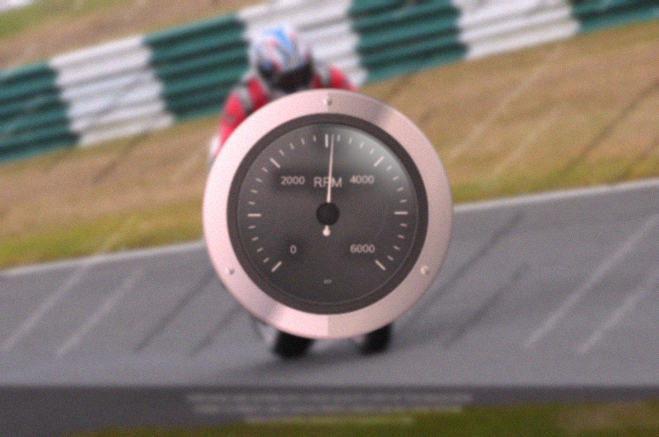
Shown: rpm 3100
